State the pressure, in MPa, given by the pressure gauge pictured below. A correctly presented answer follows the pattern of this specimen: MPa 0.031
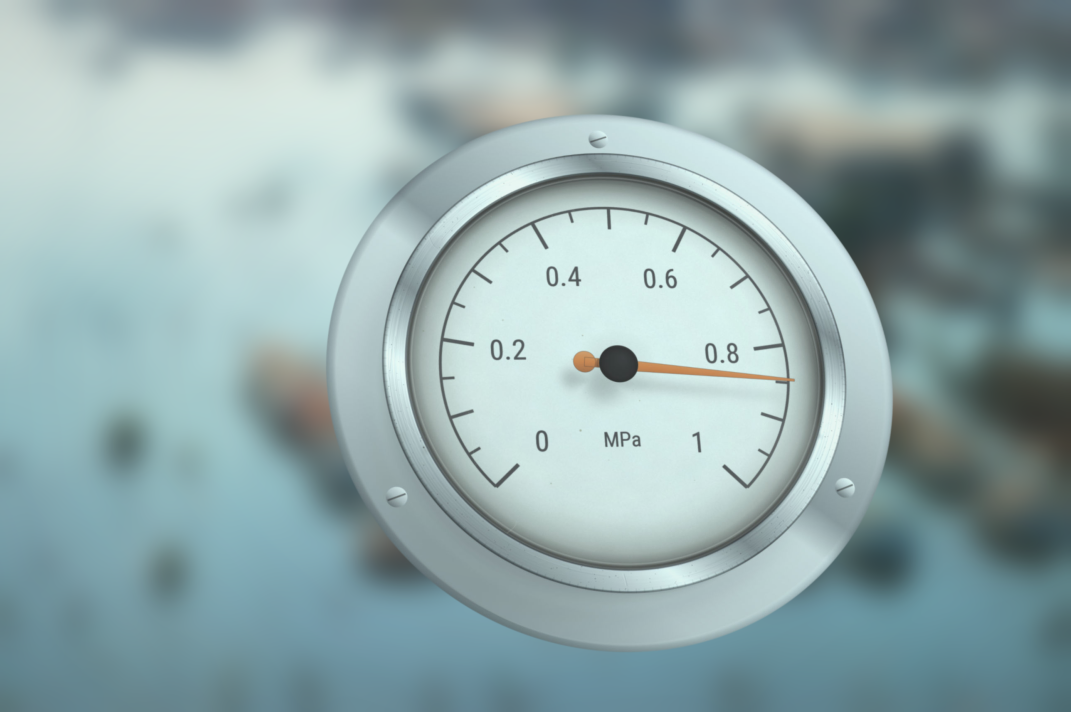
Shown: MPa 0.85
